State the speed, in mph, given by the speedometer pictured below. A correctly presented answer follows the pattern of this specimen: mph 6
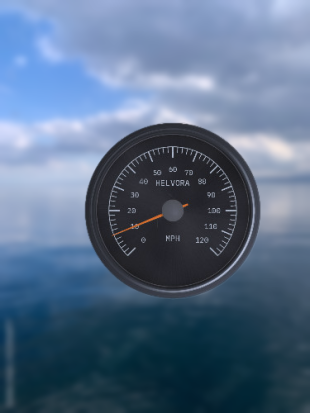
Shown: mph 10
